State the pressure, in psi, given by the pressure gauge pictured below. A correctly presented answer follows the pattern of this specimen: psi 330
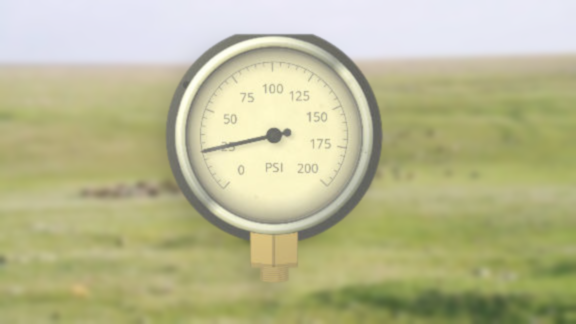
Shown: psi 25
